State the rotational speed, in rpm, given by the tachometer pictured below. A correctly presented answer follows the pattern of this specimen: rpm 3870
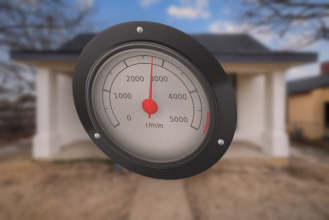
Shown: rpm 2750
